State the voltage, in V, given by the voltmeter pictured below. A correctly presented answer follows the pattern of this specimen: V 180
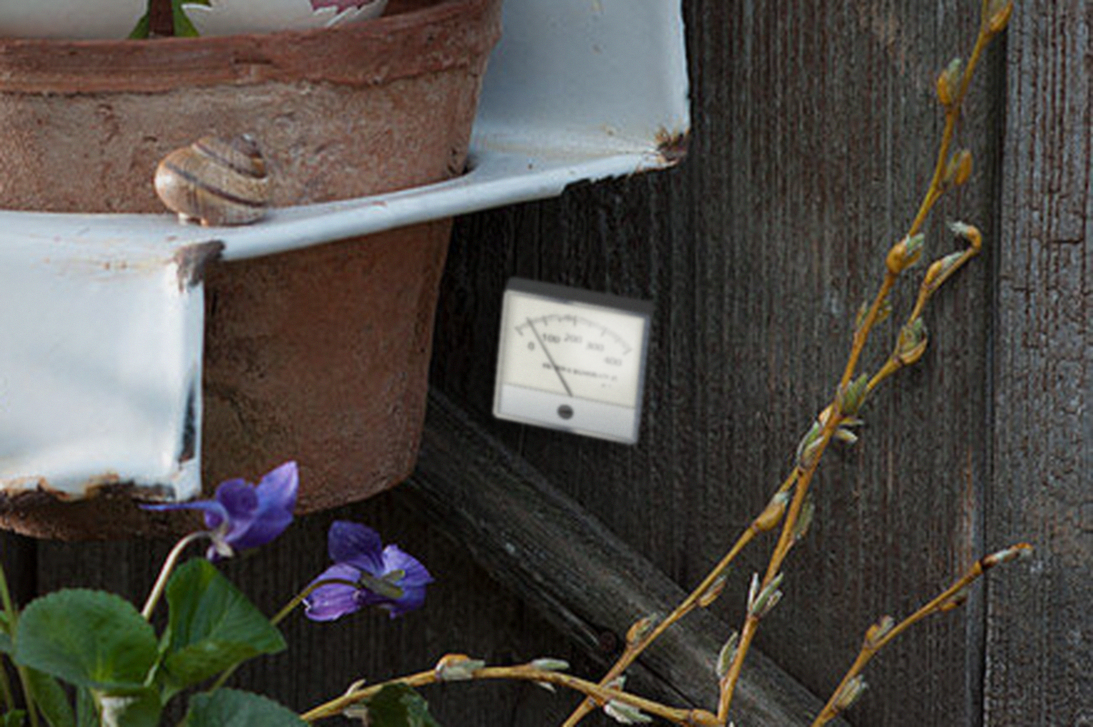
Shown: V 50
